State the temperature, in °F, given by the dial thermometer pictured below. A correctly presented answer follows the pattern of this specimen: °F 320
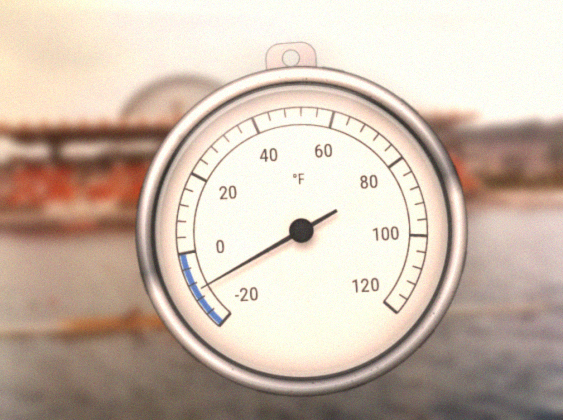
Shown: °F -10
